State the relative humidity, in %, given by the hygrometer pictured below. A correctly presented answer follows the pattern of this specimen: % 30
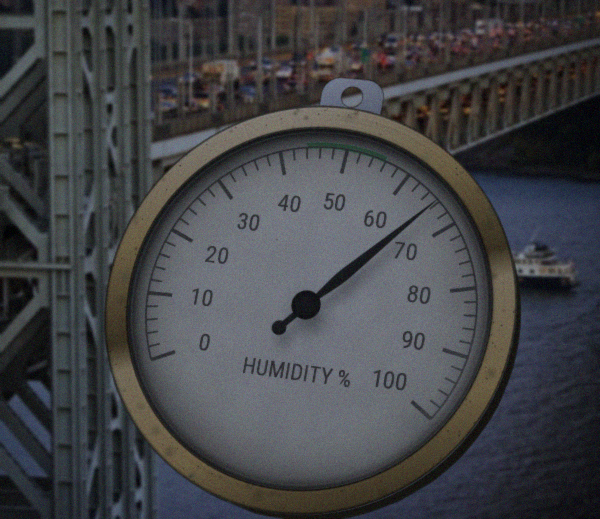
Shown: % 66
